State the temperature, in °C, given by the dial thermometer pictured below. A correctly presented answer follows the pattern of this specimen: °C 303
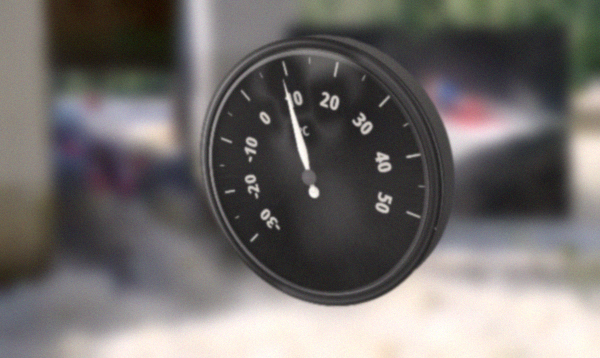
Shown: °C 10
